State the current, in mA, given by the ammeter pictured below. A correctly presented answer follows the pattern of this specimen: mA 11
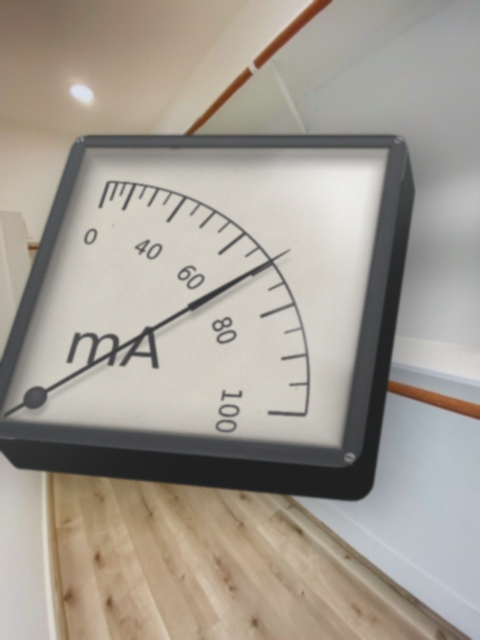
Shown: mA 70
